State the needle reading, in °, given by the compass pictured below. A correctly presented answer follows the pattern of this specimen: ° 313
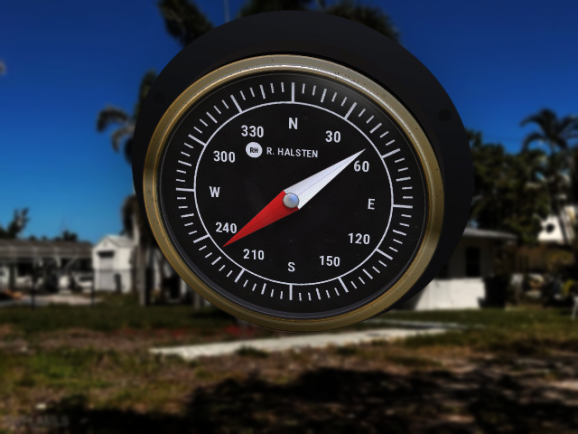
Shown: ° 230
